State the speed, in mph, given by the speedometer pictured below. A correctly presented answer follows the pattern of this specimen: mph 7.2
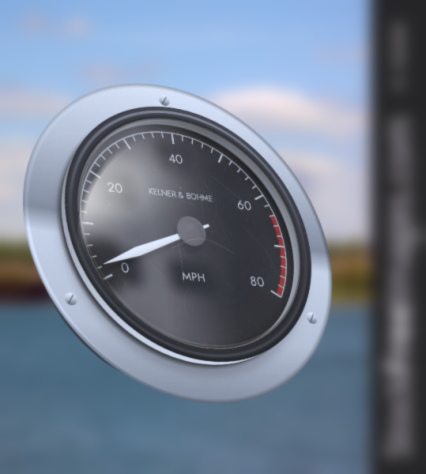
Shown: mph 2
